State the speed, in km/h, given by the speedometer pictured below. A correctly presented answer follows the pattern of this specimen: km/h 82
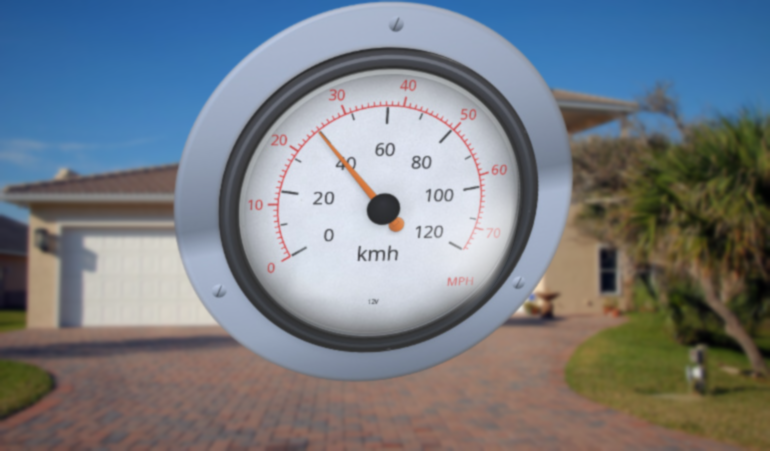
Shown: km/h 40
